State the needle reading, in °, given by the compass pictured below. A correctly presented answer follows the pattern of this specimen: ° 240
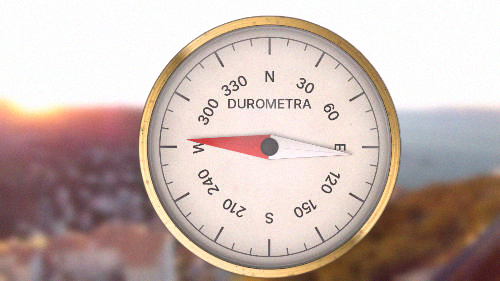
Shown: ° 275
